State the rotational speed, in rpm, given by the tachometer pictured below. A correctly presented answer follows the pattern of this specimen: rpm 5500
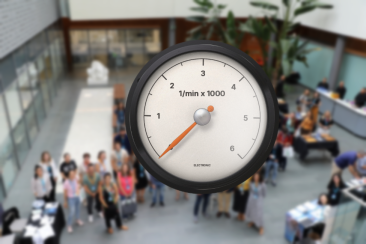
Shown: rpm 0
